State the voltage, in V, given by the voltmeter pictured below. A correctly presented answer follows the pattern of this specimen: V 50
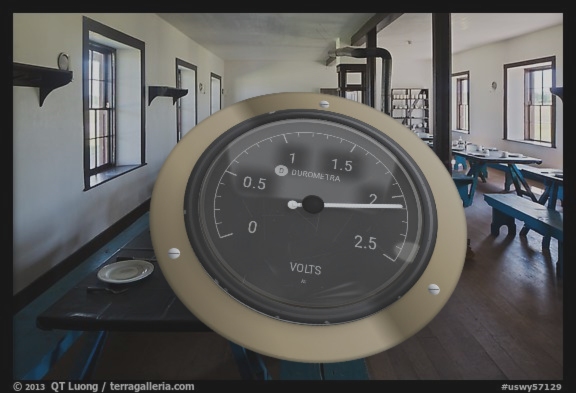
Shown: V 2.1
